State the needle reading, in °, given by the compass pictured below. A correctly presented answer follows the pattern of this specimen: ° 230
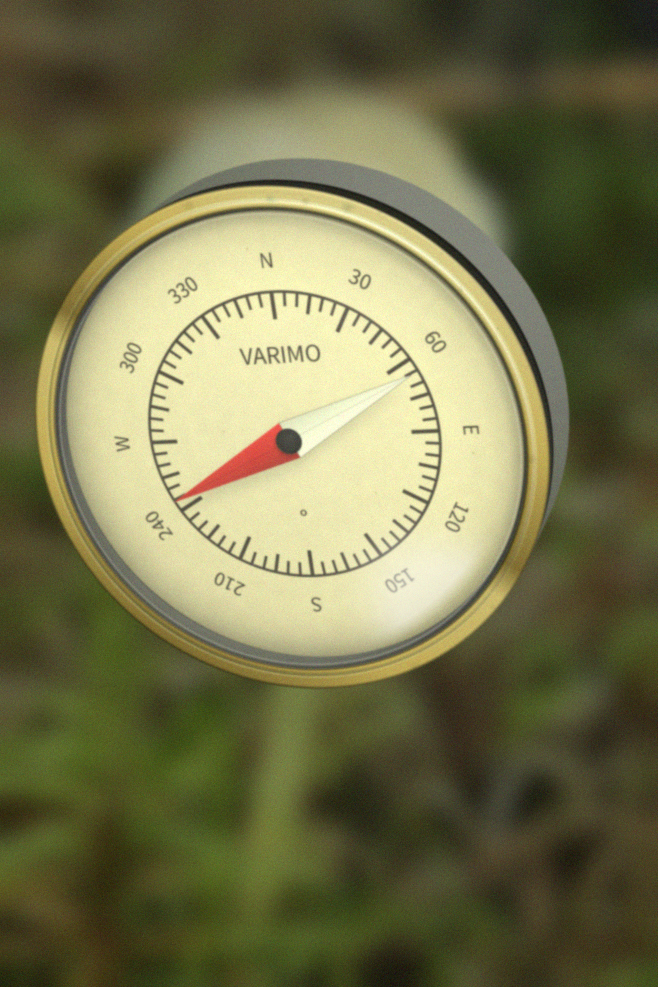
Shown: ° 245
